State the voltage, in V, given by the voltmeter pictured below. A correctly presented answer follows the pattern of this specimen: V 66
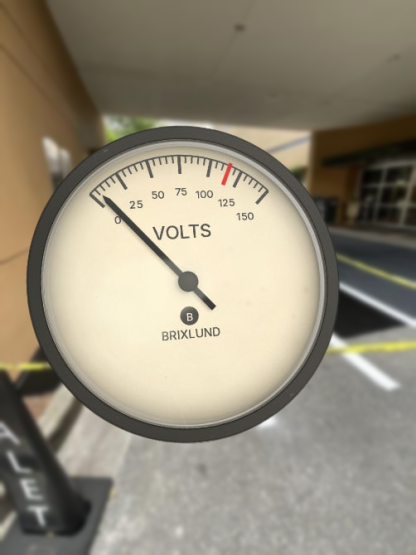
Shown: V 5
